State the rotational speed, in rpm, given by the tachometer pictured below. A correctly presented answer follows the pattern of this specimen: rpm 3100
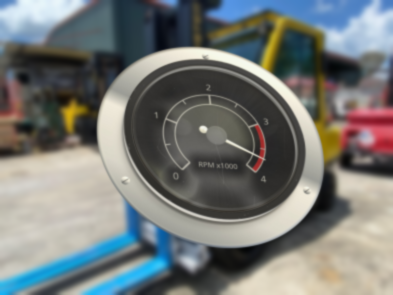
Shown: rpm 3750
